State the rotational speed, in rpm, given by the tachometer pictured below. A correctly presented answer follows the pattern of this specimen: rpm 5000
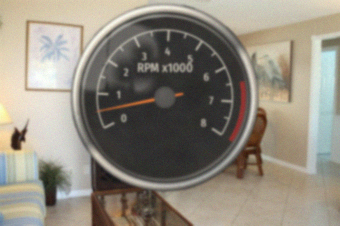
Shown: rpm 500
